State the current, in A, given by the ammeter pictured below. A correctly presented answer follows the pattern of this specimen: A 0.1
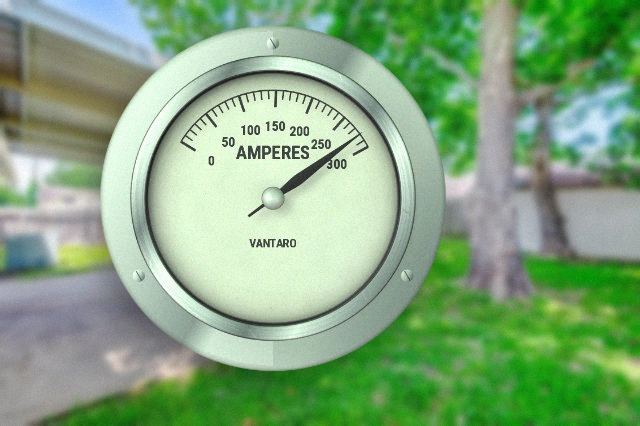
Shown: A 280
